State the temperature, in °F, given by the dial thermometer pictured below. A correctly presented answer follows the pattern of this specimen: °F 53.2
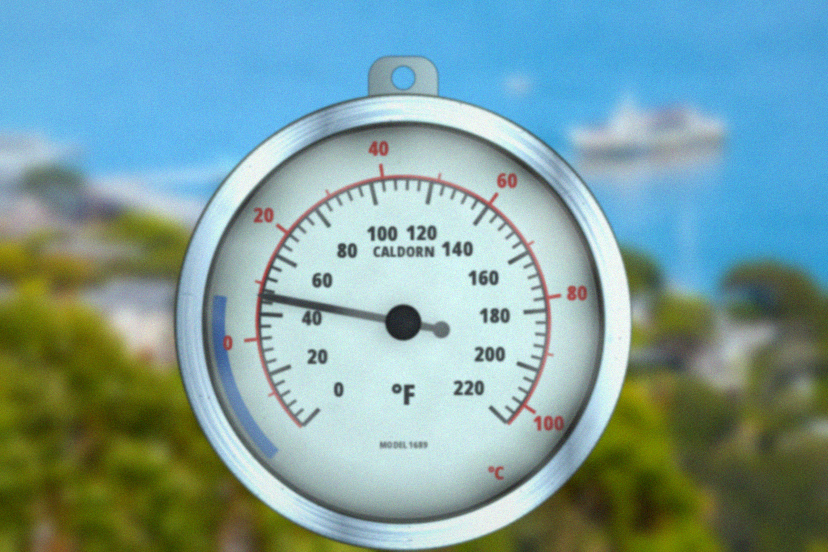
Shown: °F 46
